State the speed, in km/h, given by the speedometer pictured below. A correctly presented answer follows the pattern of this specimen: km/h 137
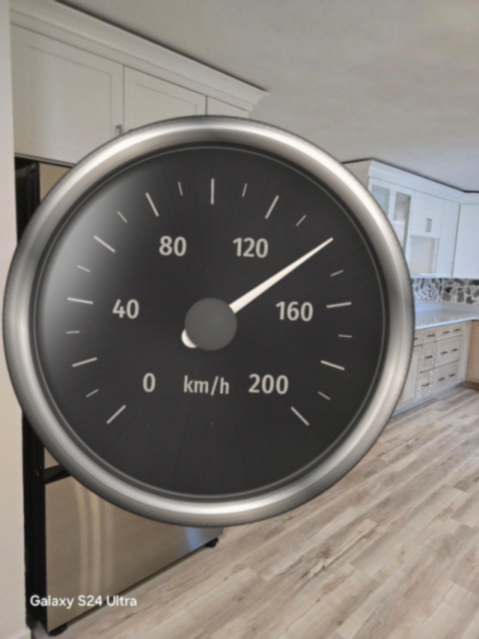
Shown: km/h 140
